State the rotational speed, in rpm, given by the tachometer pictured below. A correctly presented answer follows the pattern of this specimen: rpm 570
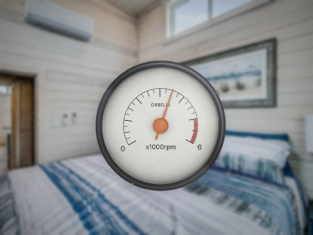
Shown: rpm 3500
